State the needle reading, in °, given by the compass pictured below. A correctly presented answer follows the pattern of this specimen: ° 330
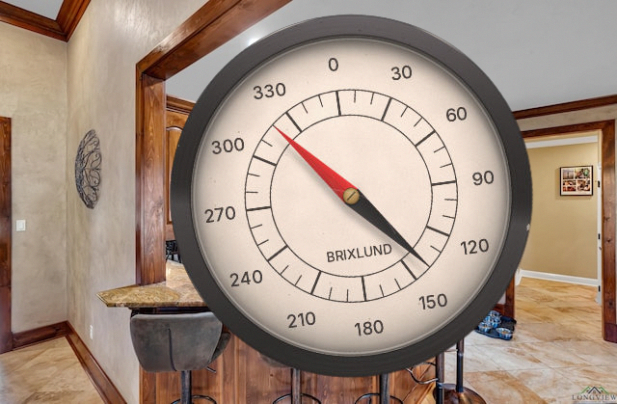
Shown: ° 320
